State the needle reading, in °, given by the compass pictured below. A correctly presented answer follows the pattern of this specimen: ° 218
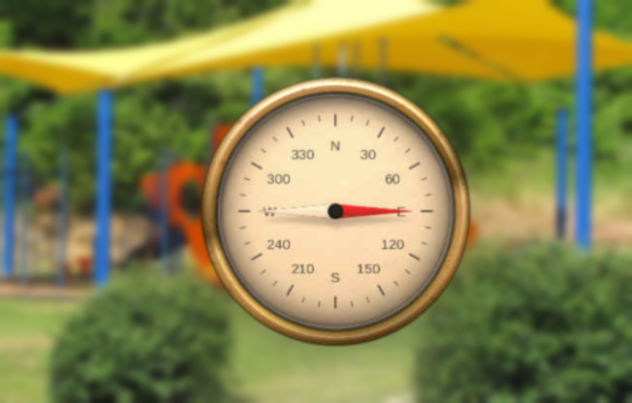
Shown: ° 90
